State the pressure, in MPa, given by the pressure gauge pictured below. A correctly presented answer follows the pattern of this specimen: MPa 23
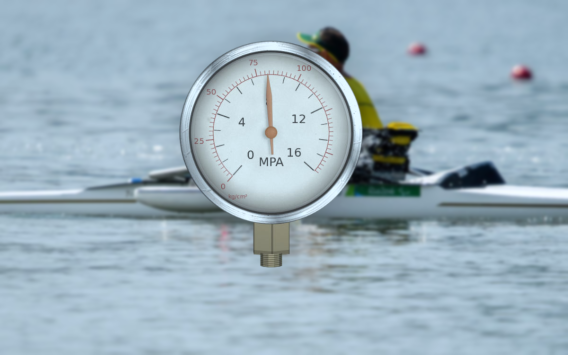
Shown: MPa 8
